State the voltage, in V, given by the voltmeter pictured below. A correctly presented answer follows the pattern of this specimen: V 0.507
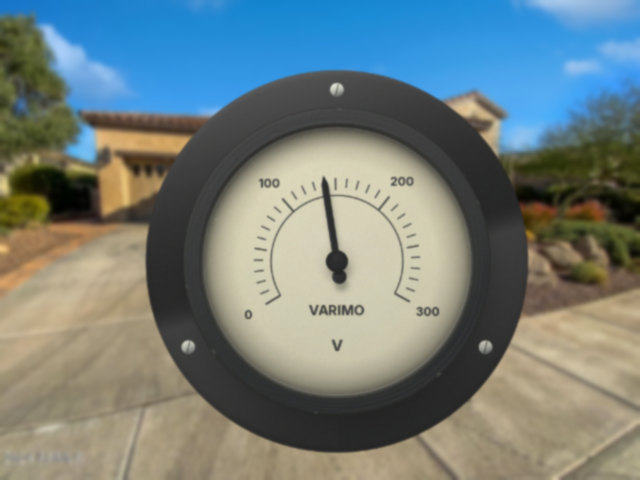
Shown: V 140
